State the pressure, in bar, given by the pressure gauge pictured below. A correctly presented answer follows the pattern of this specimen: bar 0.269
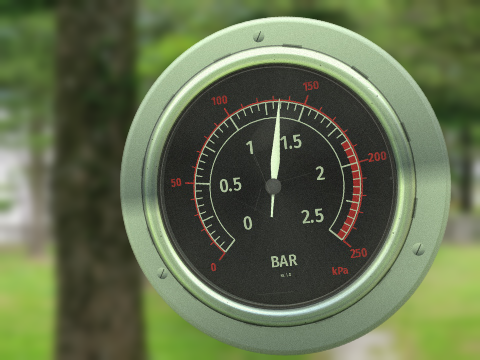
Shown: bar 1.35
